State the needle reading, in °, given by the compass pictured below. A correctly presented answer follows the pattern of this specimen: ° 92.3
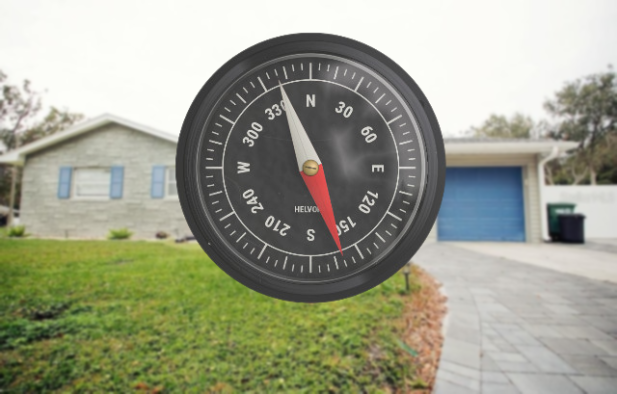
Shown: ° 160
